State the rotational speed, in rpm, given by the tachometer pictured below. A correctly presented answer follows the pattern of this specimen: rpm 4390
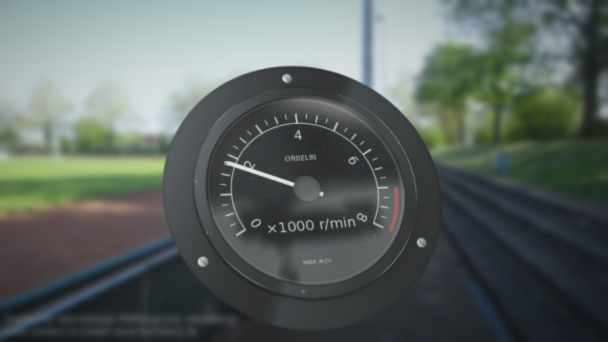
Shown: rpm 1750
